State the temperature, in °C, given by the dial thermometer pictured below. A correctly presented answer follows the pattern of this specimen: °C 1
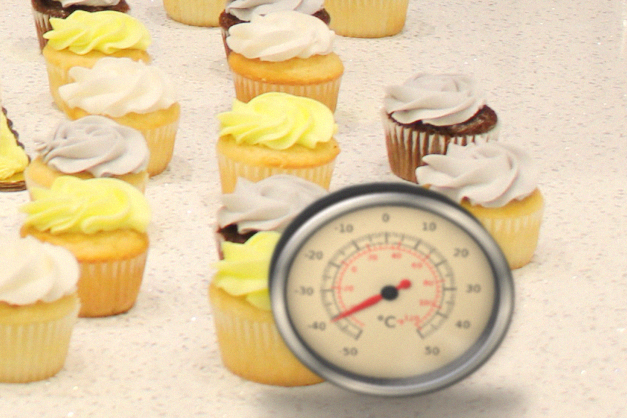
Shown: °C -40
